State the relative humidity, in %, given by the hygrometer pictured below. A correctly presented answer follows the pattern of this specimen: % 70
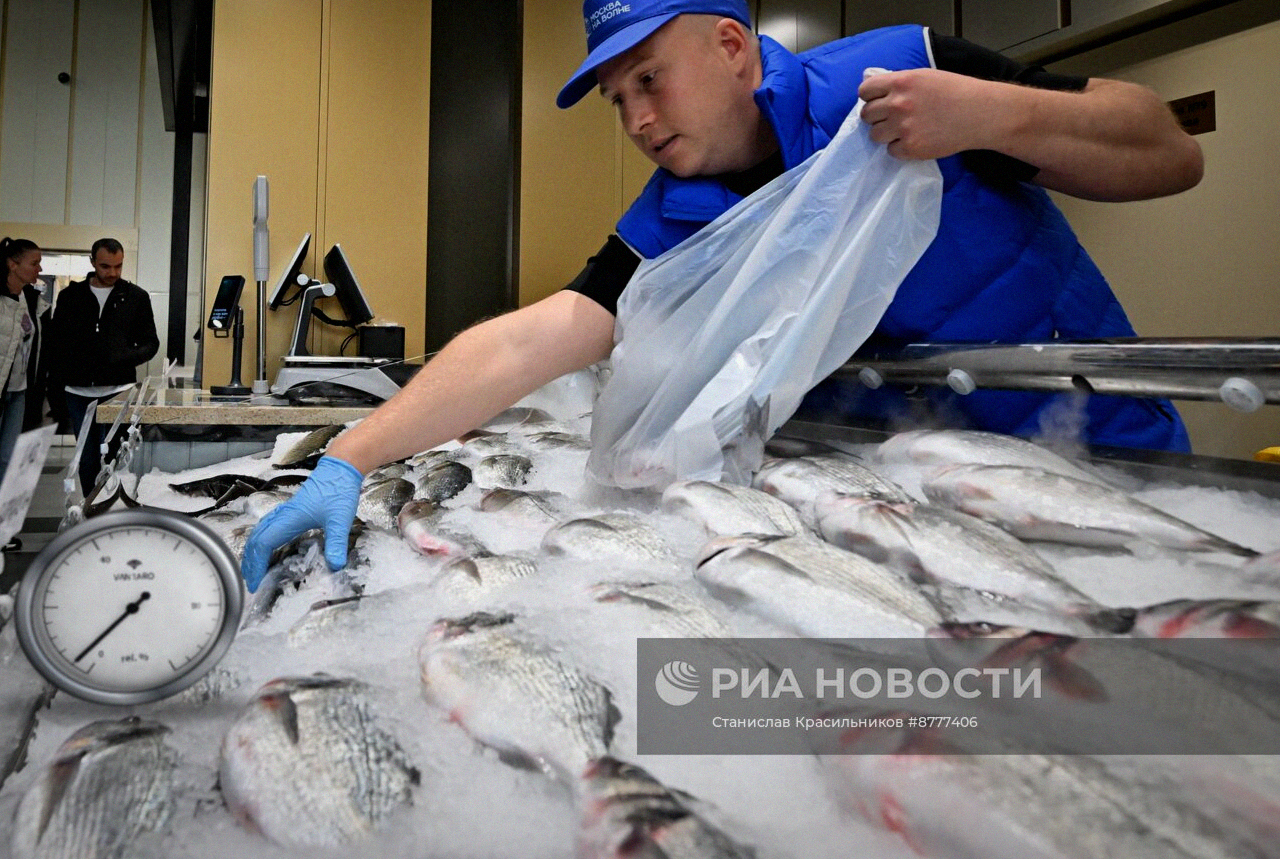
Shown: % 4
